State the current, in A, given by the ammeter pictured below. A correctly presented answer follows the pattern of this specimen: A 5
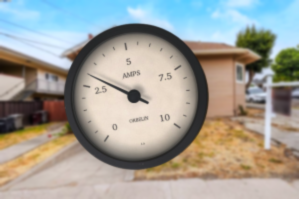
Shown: A 3
